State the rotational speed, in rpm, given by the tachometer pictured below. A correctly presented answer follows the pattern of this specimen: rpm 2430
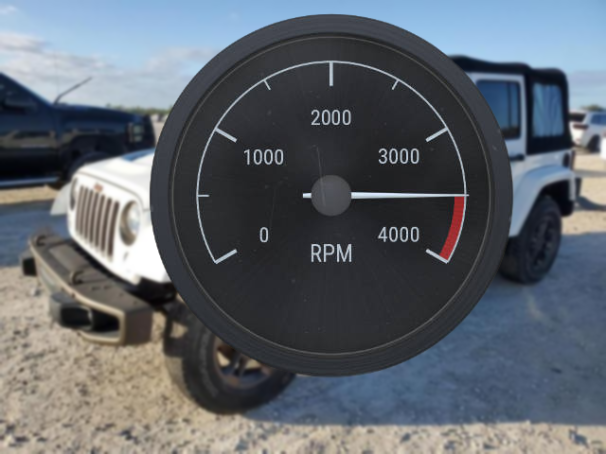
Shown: rpm 3500
